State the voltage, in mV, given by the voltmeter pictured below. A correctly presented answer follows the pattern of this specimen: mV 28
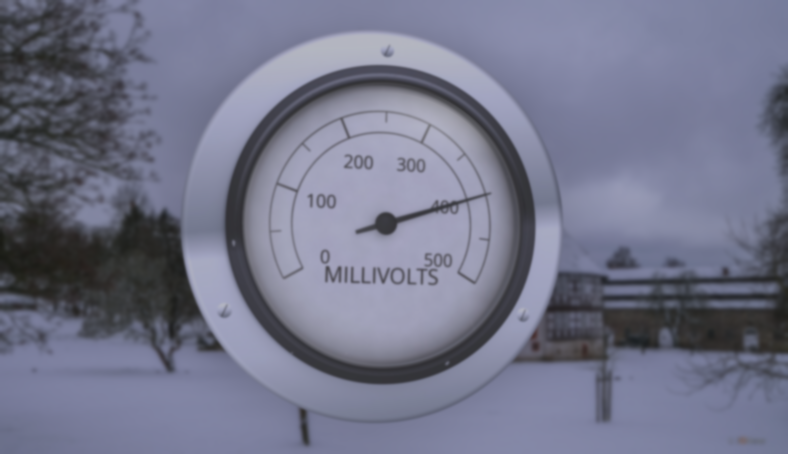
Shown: mV 400
